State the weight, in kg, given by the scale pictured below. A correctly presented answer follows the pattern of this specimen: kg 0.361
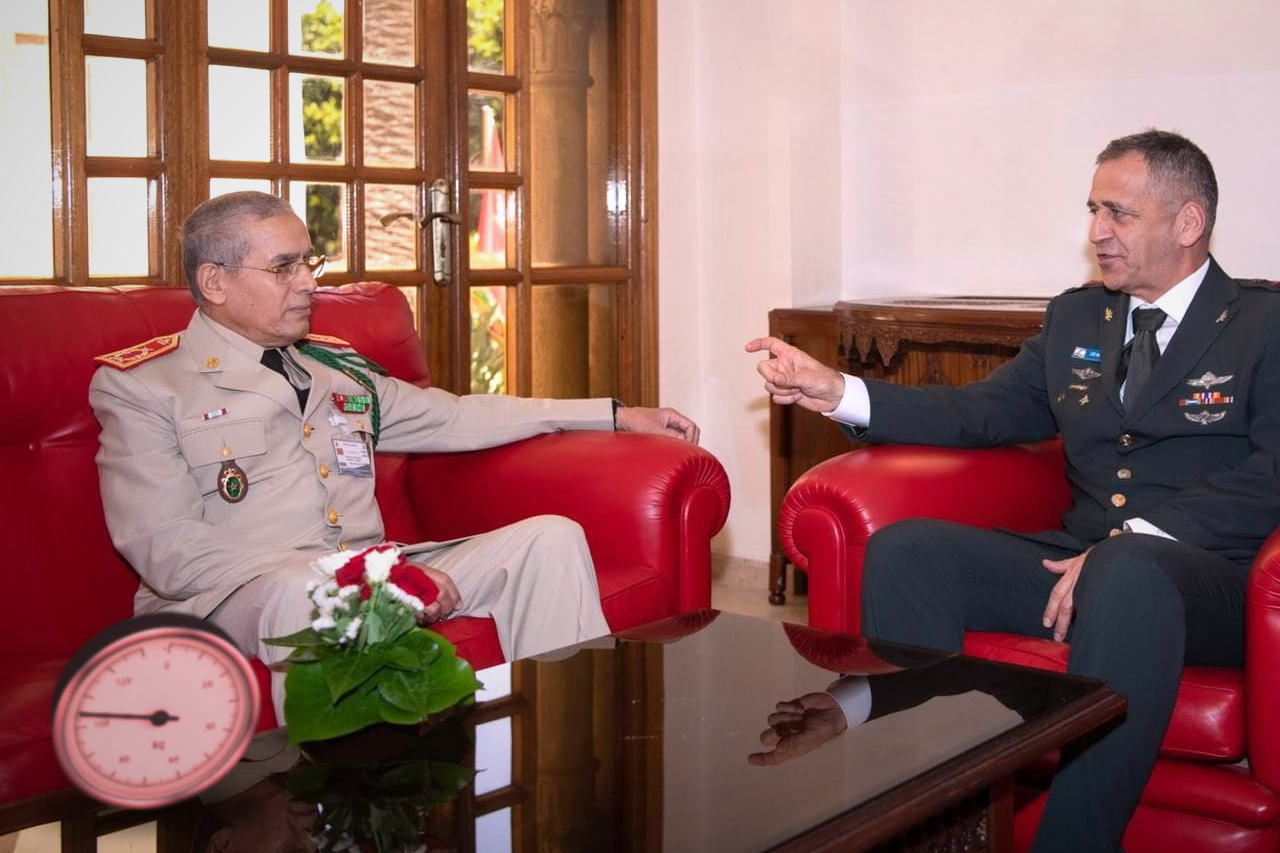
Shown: kg 105
